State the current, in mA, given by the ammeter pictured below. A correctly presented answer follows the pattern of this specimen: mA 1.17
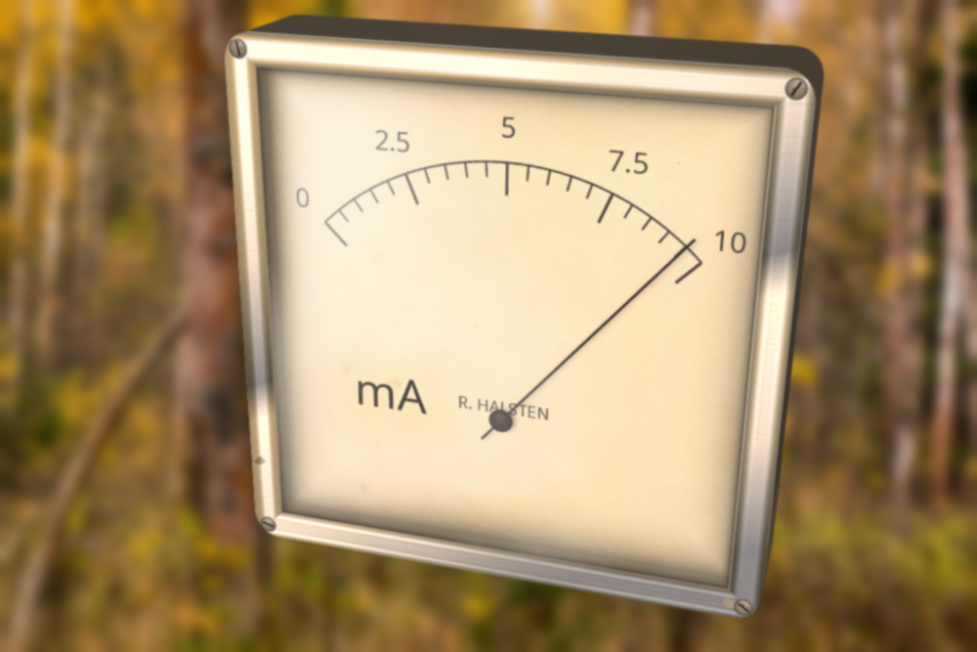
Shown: mA 9.5
